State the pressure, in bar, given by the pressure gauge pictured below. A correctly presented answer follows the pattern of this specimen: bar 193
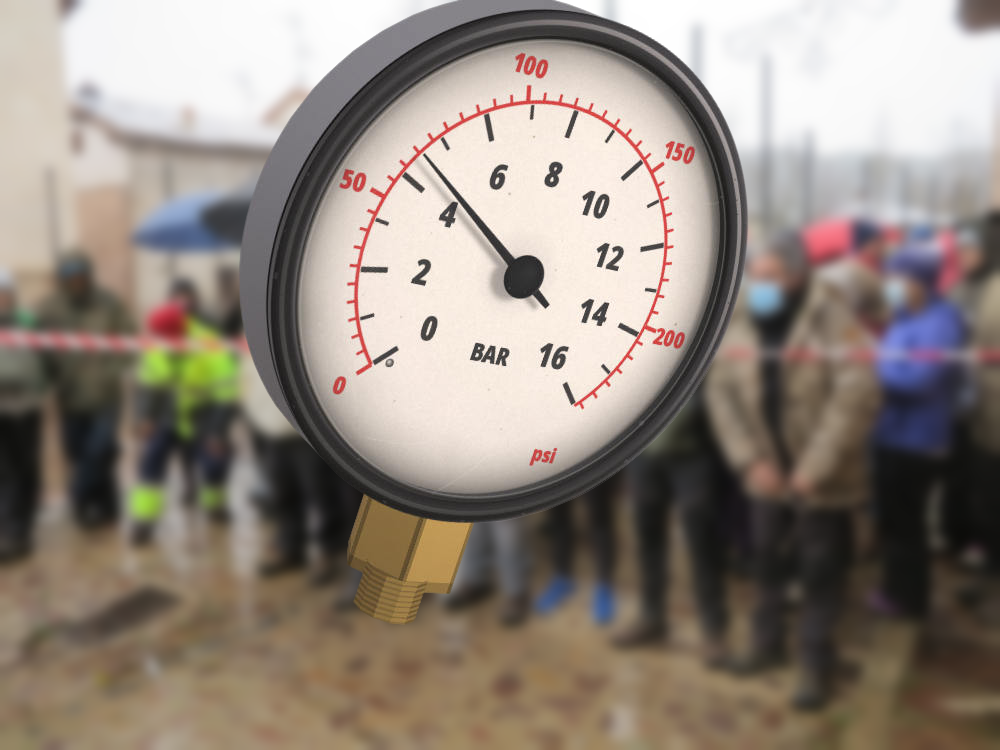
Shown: bar 4.5
